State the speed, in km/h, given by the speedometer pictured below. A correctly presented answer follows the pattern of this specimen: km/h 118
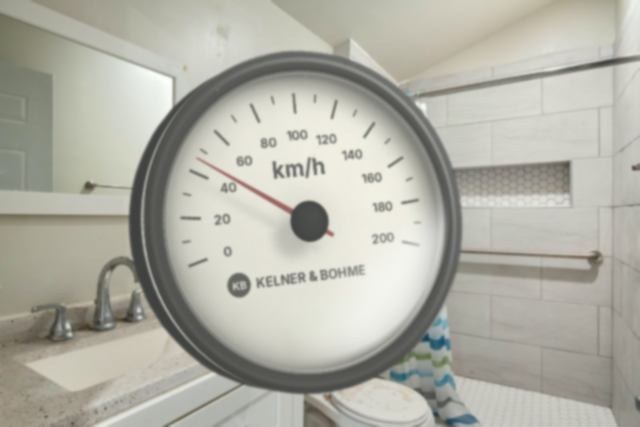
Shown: km/h 45
